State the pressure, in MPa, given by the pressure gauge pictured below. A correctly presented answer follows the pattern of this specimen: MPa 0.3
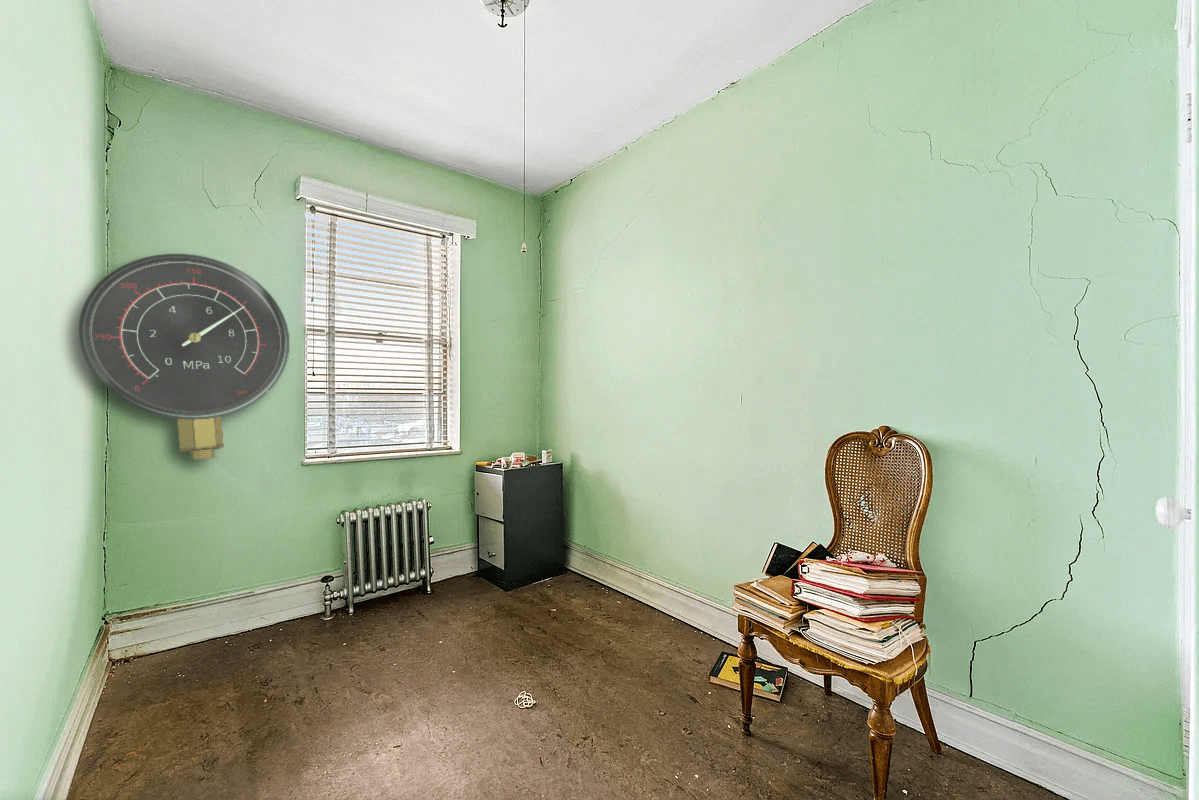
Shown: MPa 7
